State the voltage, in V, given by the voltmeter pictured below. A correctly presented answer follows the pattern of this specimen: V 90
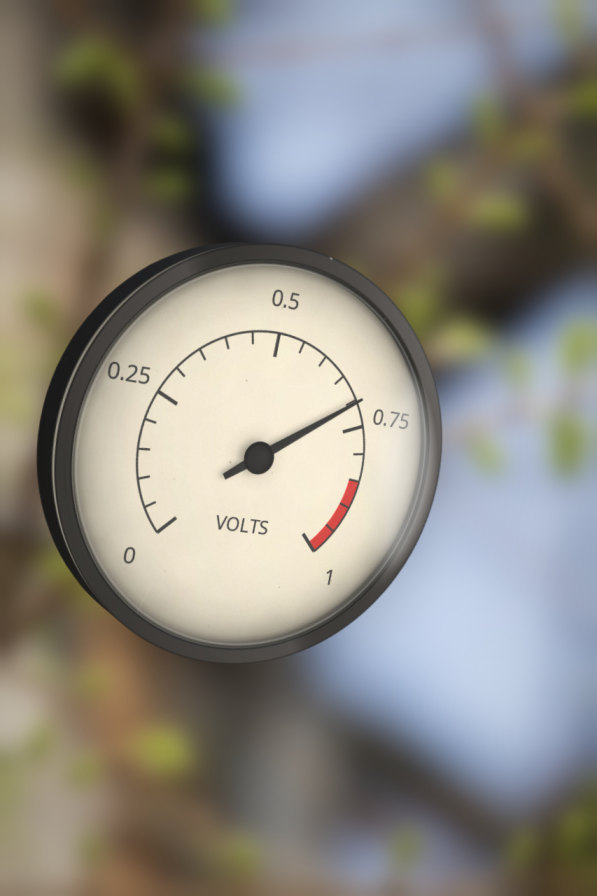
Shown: V 0.7
